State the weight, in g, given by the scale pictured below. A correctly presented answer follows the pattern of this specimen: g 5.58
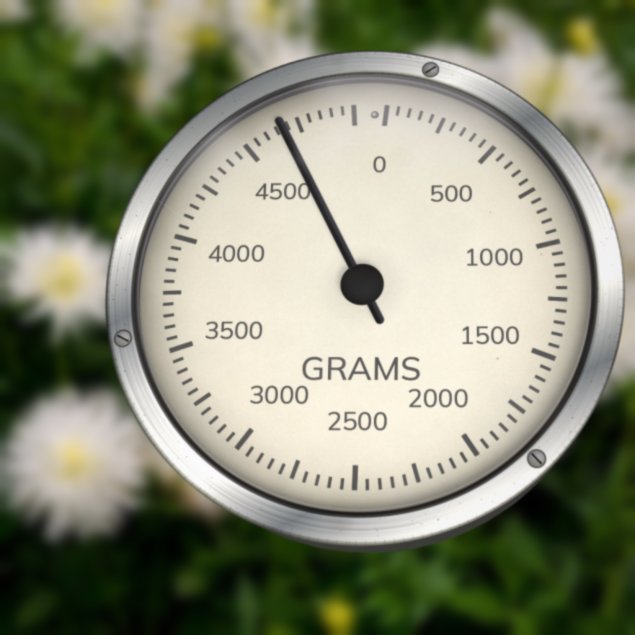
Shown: g 4675
